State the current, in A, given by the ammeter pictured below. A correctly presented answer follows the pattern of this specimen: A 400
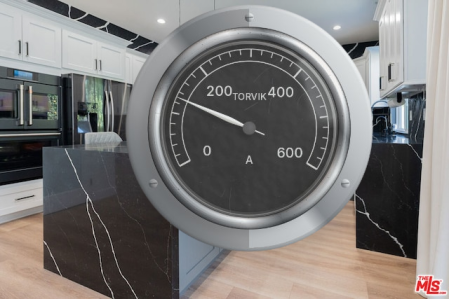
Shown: A 130
